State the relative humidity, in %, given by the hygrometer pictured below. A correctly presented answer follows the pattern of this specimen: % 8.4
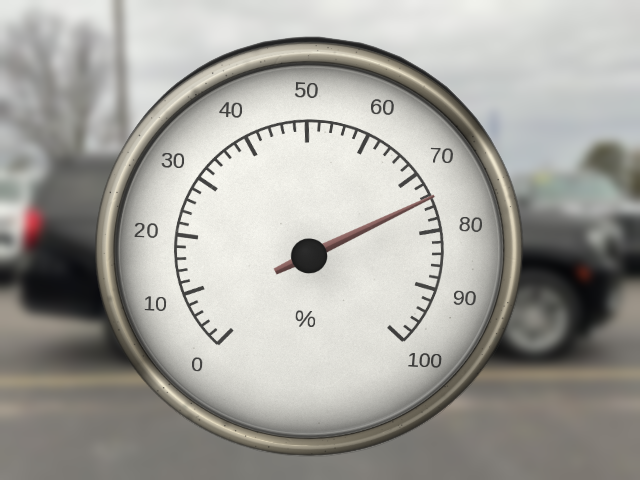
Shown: % 74
